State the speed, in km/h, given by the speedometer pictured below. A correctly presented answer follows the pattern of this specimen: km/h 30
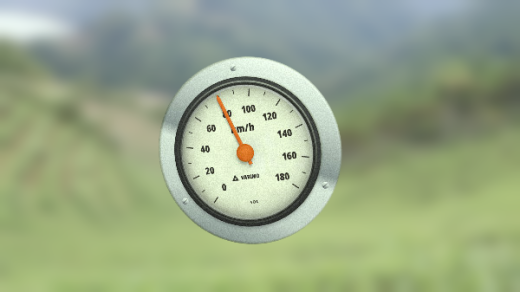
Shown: km/h 80
